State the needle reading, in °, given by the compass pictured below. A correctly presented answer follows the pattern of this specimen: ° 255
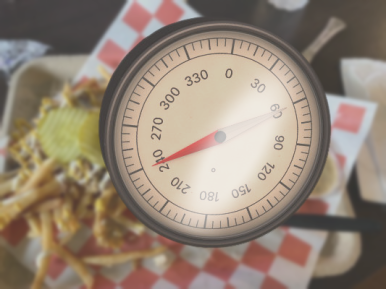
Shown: ° 240
